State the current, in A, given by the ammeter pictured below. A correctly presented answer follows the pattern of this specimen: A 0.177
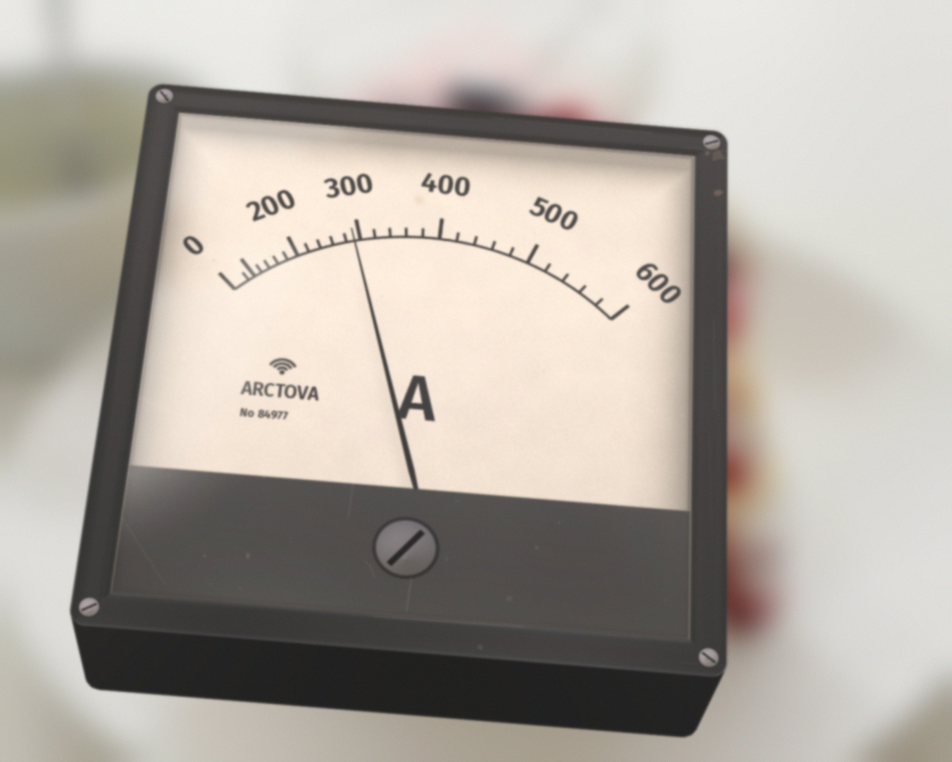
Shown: A 290
